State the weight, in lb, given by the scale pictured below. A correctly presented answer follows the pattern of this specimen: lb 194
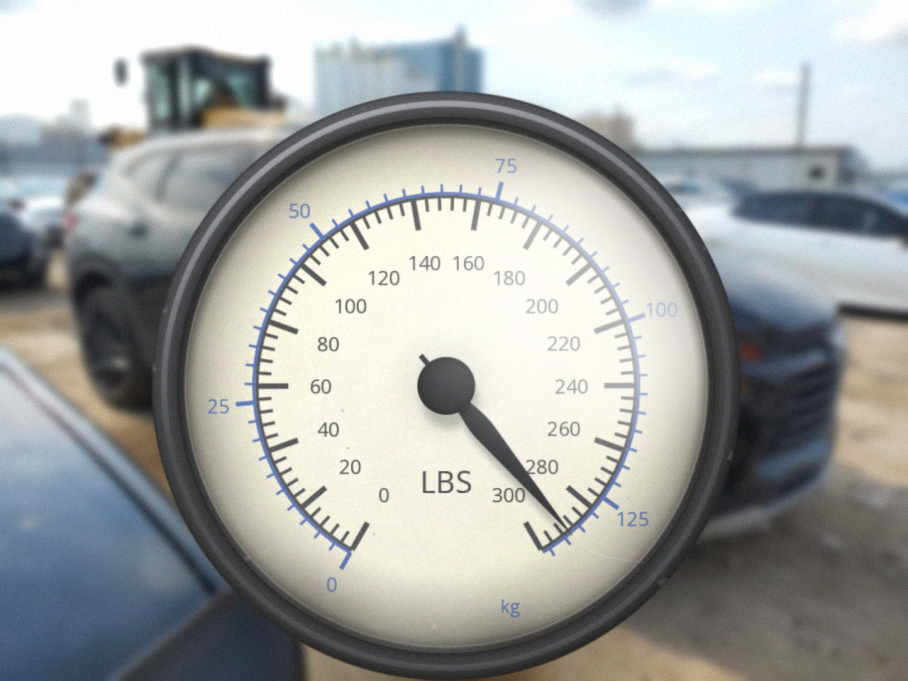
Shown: lb 290
